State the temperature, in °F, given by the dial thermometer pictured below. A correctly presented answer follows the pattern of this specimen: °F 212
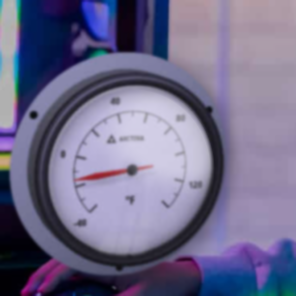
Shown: °F -15
